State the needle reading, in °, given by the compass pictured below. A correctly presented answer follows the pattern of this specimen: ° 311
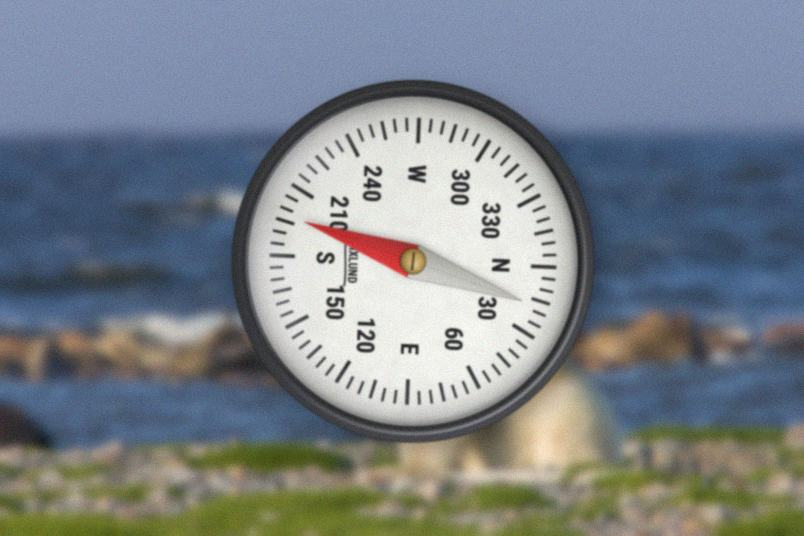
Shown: ° 197.5
